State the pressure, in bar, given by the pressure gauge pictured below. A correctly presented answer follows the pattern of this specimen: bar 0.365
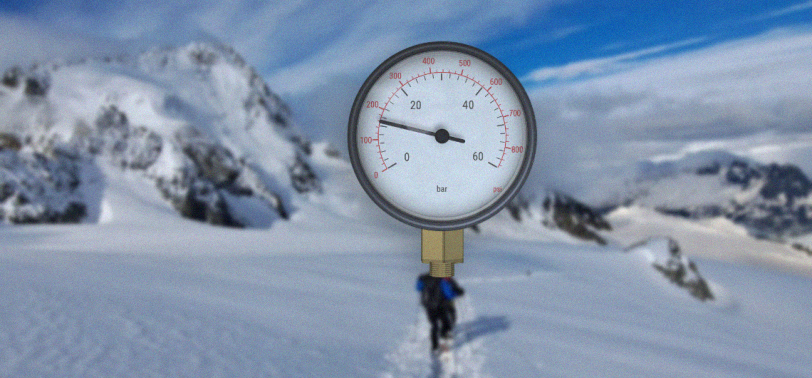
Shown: bar 11
